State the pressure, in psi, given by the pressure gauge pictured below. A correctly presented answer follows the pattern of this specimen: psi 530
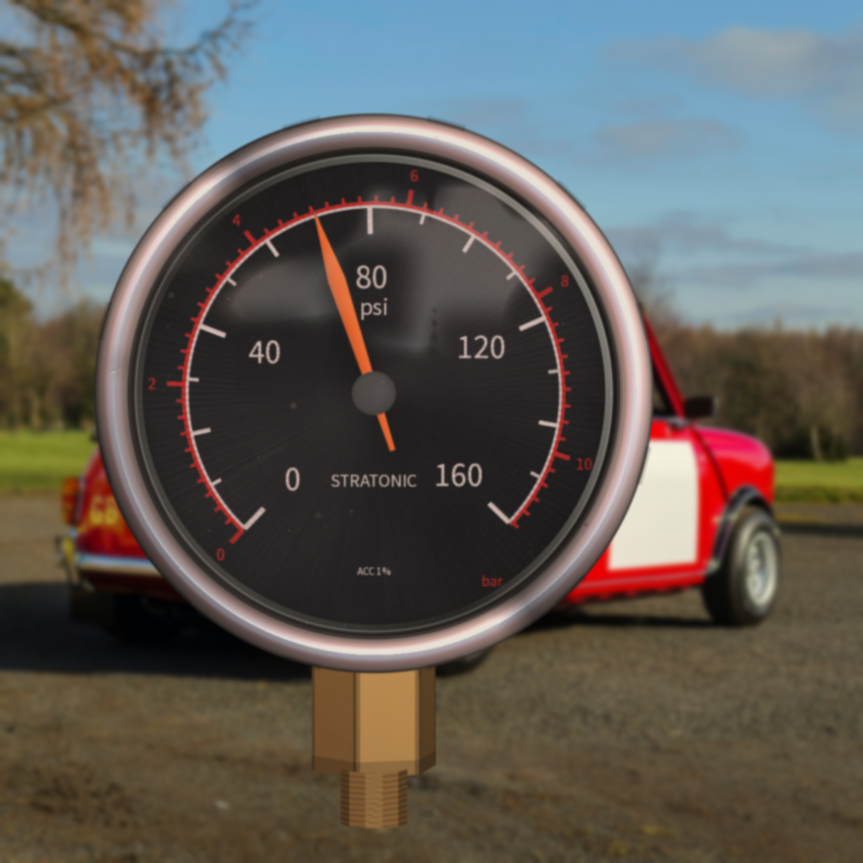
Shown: psi 70
